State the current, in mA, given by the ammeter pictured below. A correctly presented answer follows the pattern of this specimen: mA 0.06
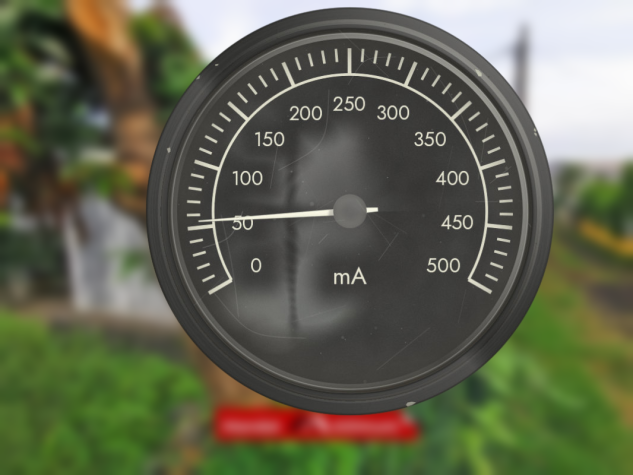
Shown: mA 55
